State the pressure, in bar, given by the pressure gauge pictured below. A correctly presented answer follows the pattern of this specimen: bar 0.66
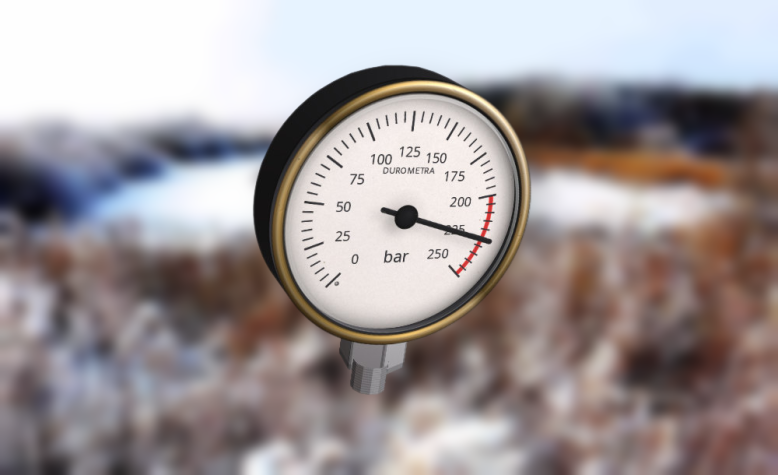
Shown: bar 225
